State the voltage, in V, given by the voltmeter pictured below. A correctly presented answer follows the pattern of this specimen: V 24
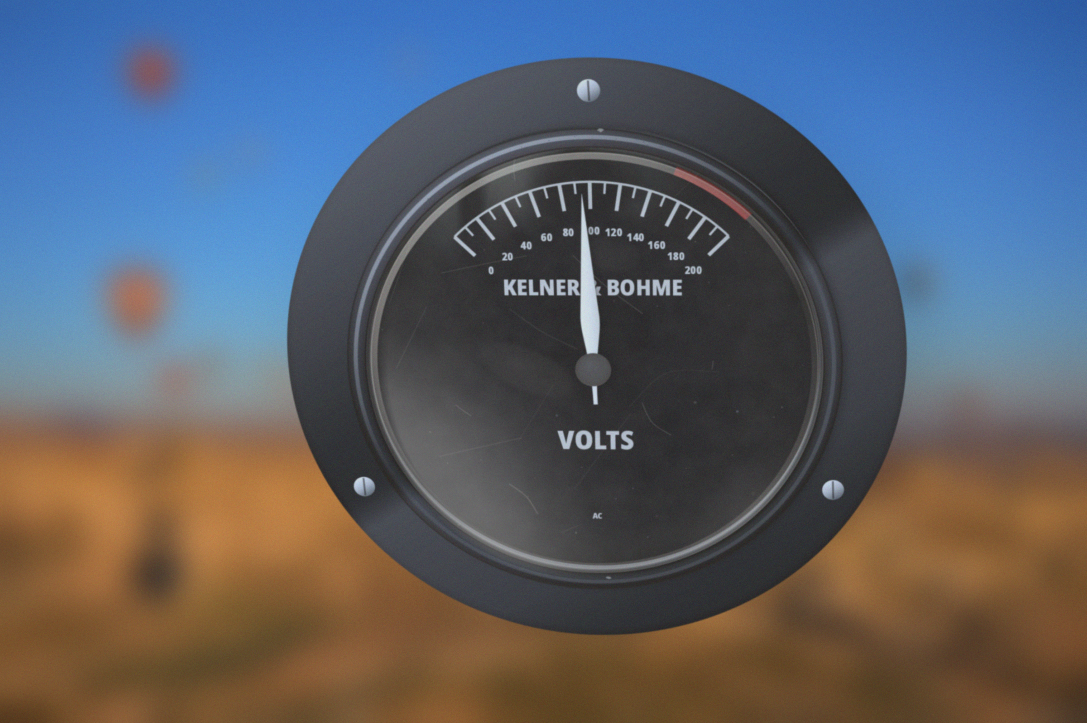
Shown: V 95
